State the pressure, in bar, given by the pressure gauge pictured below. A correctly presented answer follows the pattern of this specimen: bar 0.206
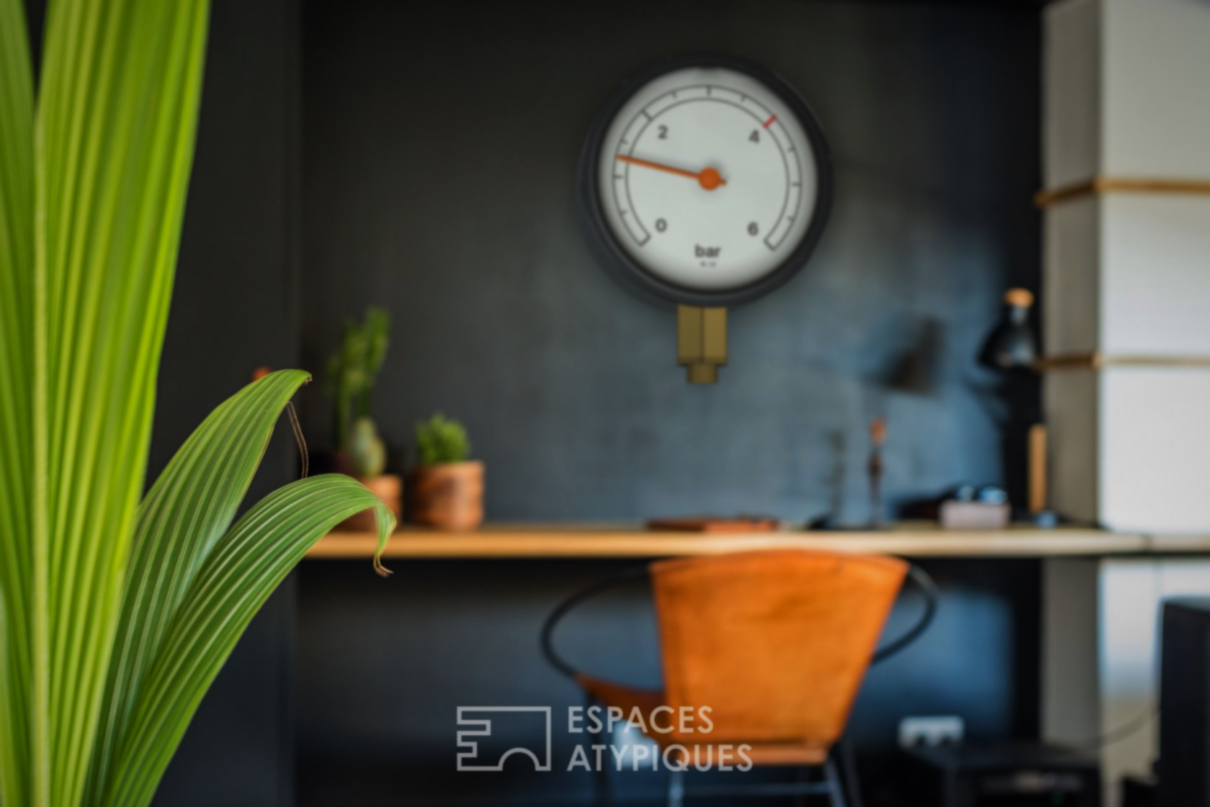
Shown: bar 1.25
